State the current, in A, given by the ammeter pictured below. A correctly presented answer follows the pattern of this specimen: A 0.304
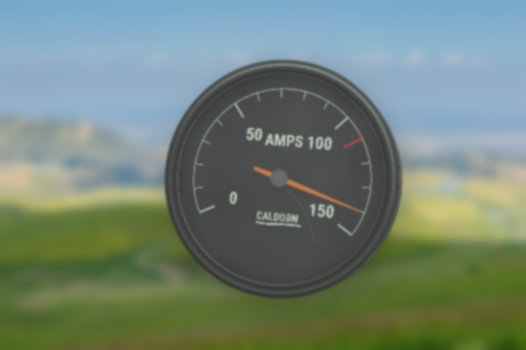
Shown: A 140
